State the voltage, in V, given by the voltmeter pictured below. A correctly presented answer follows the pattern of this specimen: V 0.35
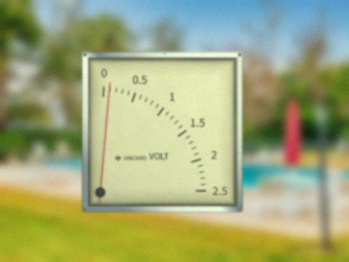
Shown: V 0.1
